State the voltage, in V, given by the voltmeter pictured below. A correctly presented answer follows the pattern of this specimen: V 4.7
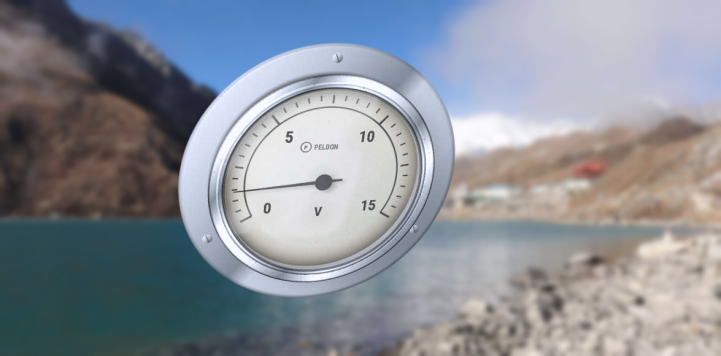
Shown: V 1.5
